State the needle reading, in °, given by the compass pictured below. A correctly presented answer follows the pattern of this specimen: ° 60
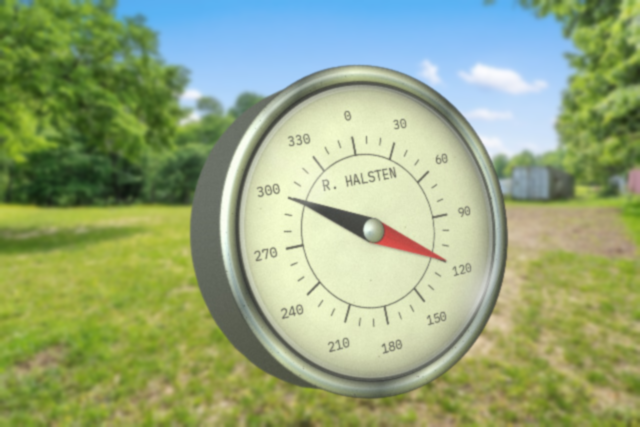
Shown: ° 120
